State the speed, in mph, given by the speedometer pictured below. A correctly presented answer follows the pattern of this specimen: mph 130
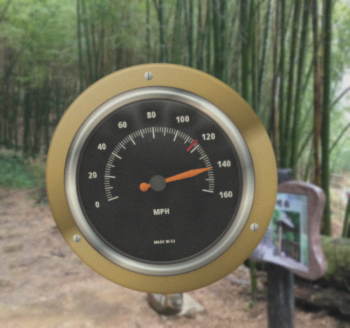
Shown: mph 140
